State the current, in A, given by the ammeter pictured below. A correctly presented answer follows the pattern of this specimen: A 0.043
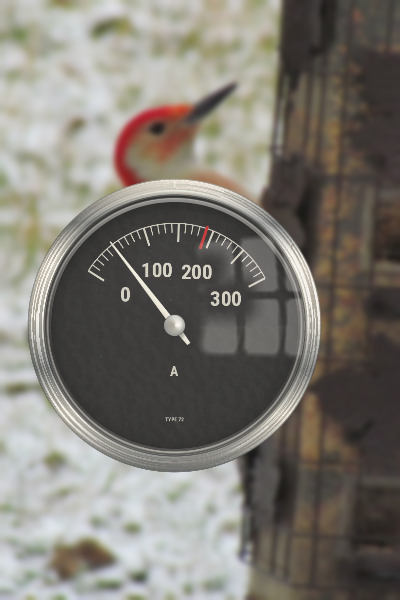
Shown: A 50
